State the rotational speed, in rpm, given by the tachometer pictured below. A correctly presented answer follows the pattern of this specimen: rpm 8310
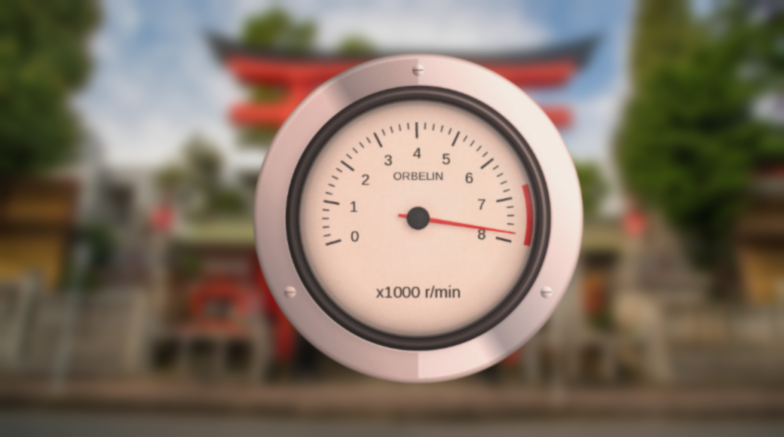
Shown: rpm 7800
